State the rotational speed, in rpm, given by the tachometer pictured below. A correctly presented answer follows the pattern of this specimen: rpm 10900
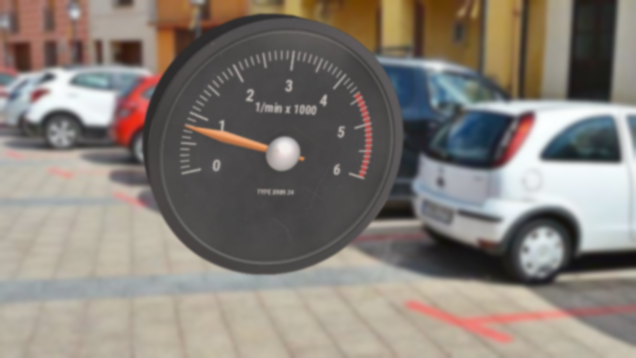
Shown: rpm 800
